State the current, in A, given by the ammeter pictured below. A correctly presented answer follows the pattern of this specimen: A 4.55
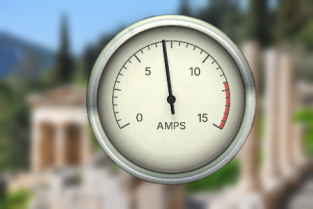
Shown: A 7
